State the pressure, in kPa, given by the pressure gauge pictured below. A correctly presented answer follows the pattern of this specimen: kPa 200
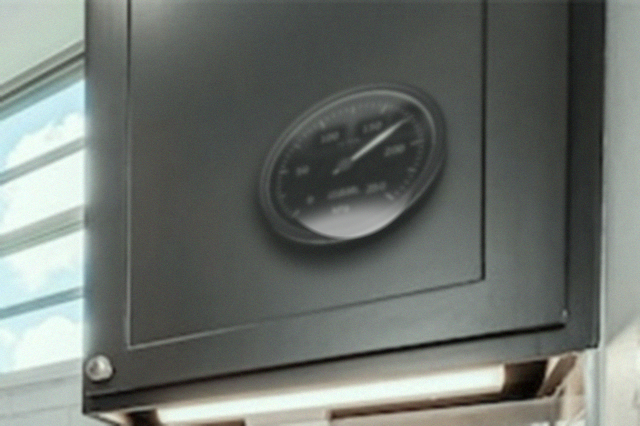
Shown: kPa 175
